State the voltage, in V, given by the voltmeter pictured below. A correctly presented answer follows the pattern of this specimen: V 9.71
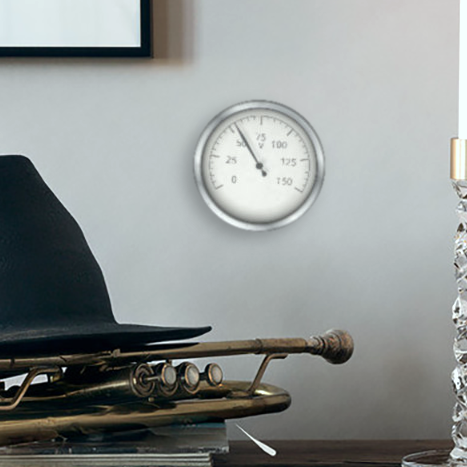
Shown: V 55
